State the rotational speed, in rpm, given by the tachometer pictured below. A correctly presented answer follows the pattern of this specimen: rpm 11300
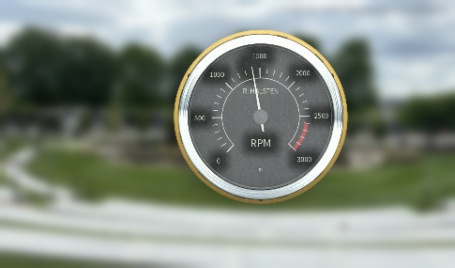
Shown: rpm 1400
